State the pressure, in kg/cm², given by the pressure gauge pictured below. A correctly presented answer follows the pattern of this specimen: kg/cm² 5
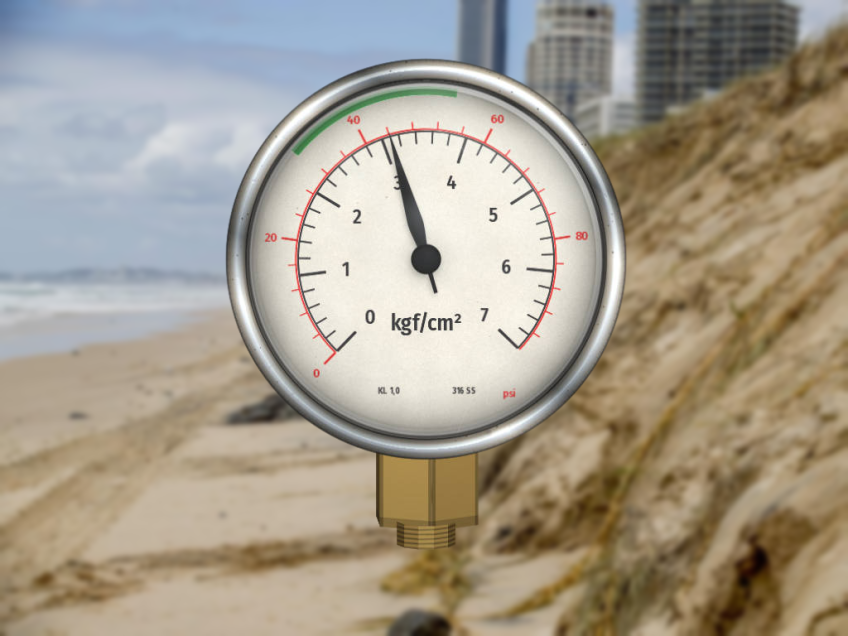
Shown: kg/cm² 3.1
